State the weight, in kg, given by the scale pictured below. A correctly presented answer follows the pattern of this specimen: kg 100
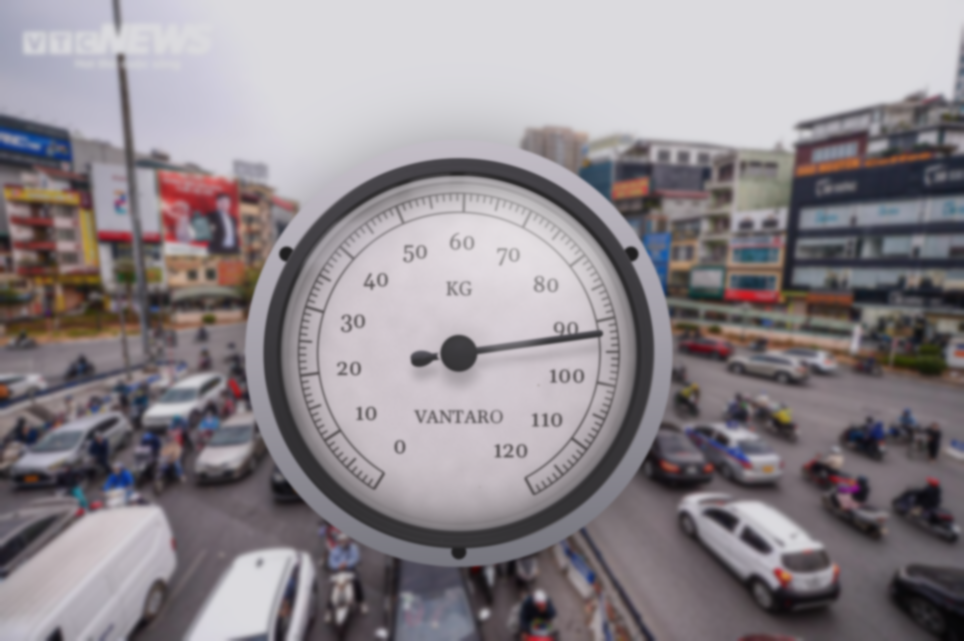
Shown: kg 92
